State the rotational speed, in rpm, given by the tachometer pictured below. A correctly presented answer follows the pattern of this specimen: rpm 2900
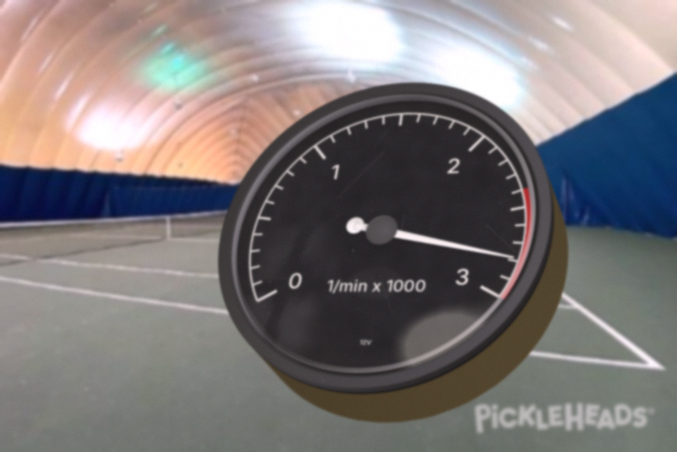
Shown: rpm 2800
